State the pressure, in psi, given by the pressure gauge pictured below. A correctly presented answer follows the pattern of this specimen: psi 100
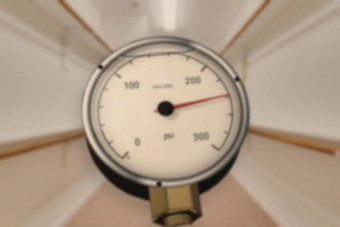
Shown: psi 240
